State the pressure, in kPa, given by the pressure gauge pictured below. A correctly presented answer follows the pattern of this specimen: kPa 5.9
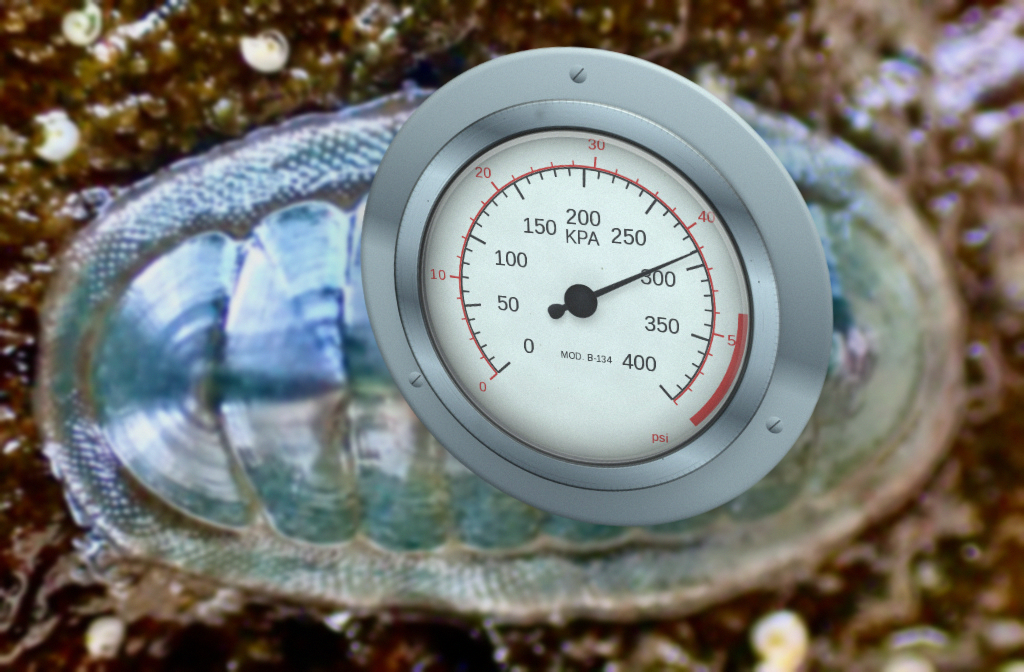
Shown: kPa 290
